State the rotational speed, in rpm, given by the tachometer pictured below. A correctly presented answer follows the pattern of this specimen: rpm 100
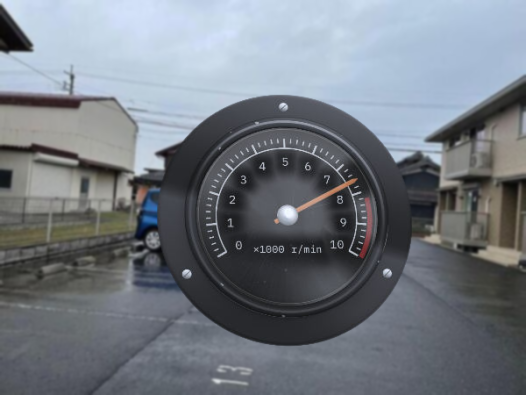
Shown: rpm 7600
